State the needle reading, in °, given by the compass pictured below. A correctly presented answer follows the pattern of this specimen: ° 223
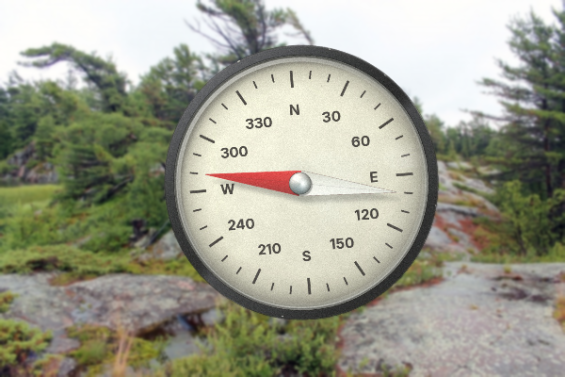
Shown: ° 280
